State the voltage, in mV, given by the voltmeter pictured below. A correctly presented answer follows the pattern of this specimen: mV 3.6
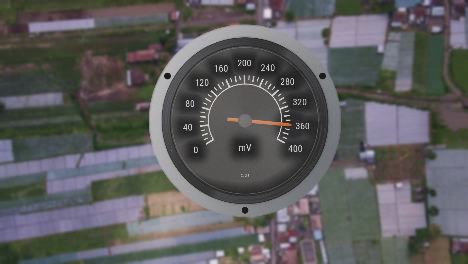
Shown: mV 360
